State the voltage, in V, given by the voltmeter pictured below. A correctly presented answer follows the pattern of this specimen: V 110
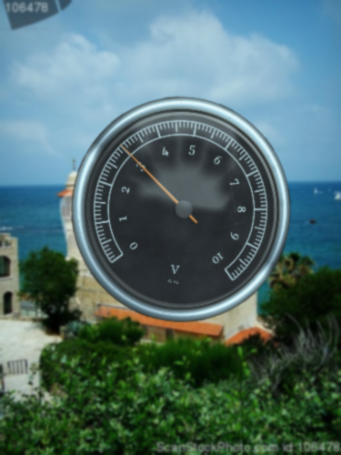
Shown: V 3
